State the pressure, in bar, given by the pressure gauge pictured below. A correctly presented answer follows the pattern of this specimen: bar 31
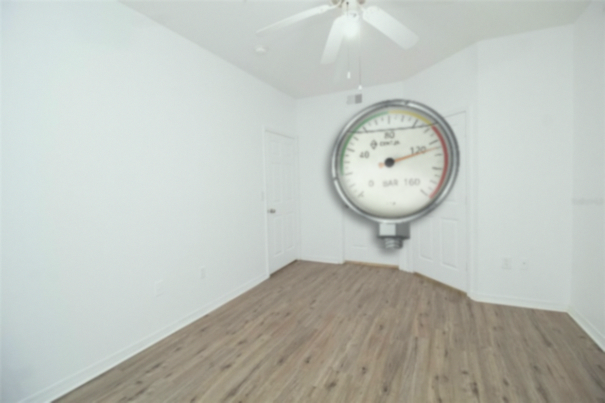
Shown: bar 125
